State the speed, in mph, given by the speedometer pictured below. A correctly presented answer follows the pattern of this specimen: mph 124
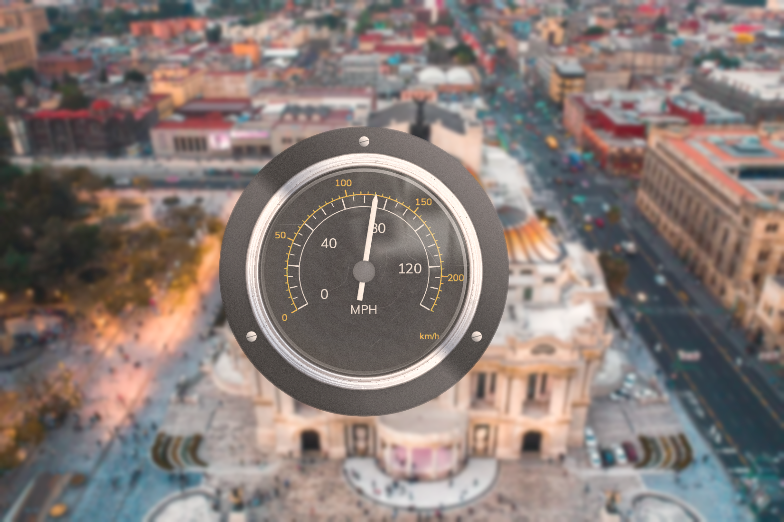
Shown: mph 75
